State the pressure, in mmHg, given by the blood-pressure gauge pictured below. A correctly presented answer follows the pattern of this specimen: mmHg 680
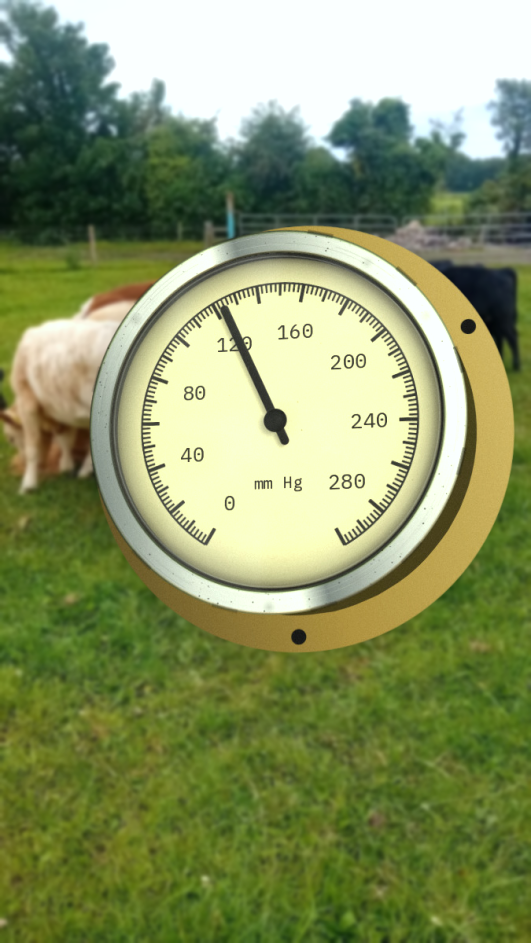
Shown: mmHg 124
